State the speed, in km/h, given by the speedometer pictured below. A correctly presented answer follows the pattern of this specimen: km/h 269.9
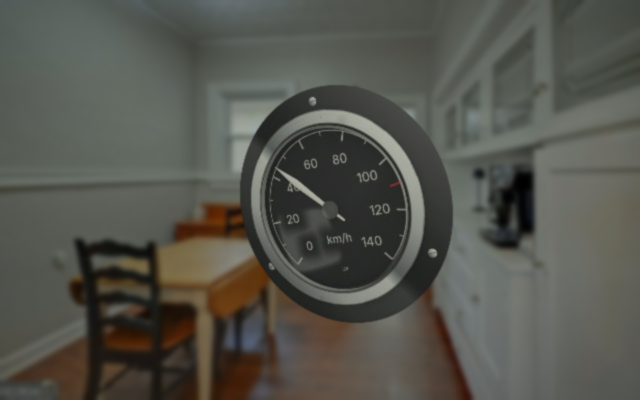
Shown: km/h 45
